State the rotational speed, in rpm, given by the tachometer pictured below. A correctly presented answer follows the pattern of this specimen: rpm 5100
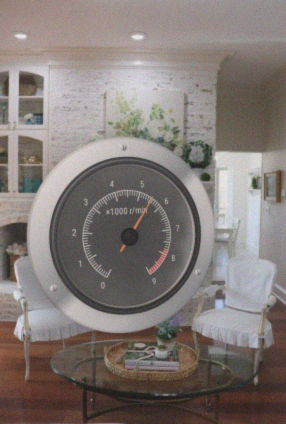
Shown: rpm 5500
